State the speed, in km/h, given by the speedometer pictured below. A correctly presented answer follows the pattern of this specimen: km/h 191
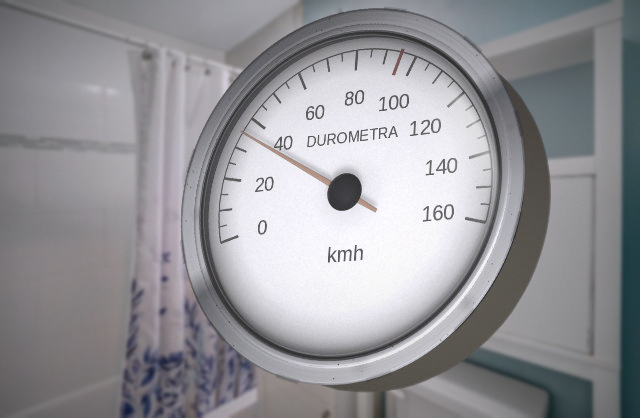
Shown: km/h 35
